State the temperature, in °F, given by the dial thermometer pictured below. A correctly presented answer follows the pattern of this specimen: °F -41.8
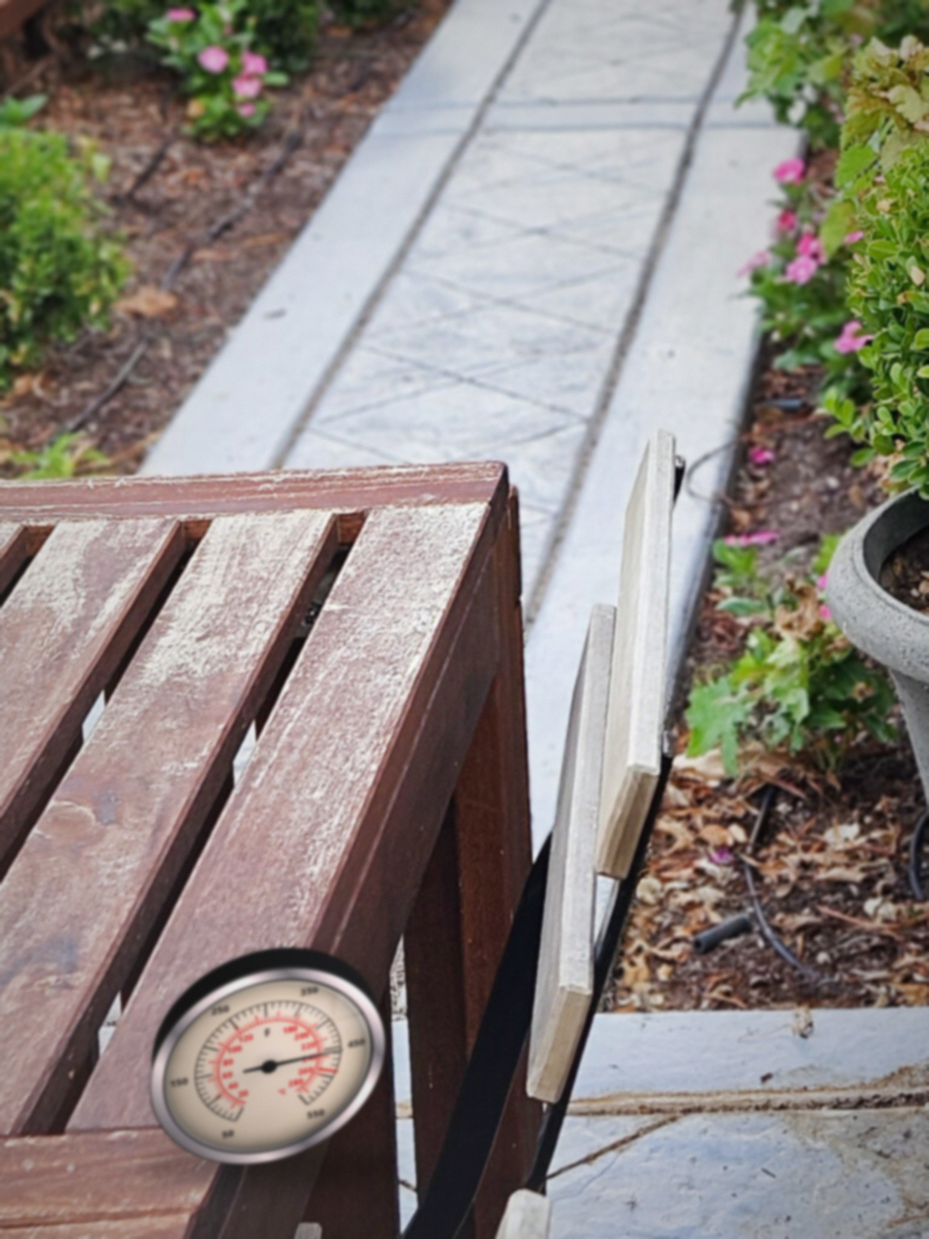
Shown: °F 450
